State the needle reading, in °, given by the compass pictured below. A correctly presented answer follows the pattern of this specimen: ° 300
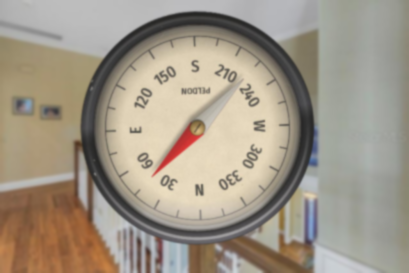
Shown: ° 45
